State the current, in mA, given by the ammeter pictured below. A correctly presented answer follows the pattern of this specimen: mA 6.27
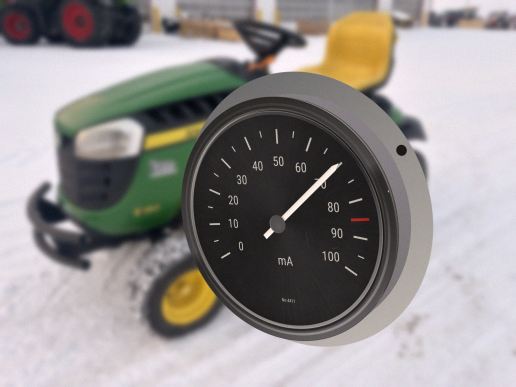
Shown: mA 70
